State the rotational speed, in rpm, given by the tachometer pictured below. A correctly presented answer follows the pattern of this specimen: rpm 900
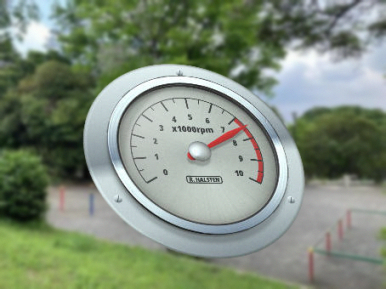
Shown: rpm 7500
